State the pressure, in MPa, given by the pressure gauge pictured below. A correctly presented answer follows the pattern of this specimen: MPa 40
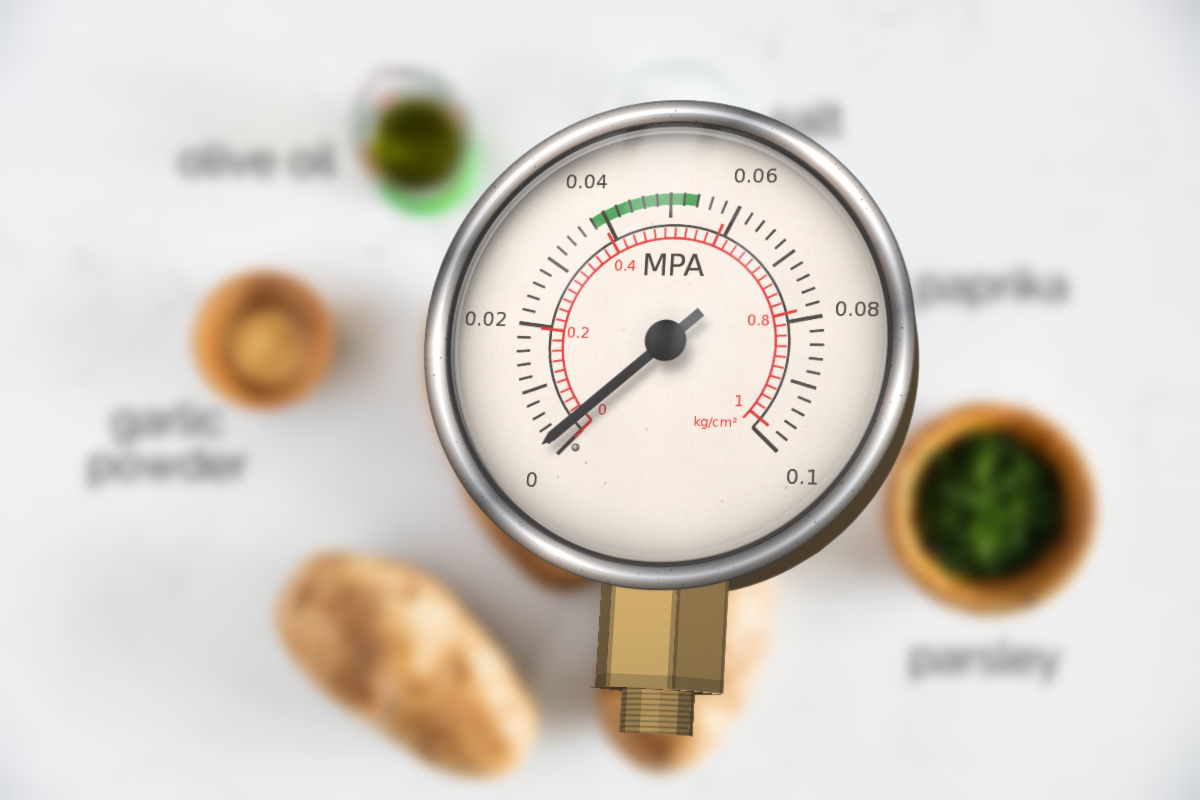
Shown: MPa 0.002
